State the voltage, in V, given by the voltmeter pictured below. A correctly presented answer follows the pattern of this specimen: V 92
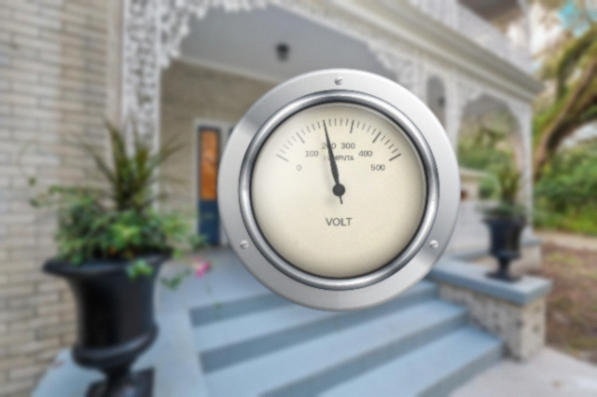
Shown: V 200
